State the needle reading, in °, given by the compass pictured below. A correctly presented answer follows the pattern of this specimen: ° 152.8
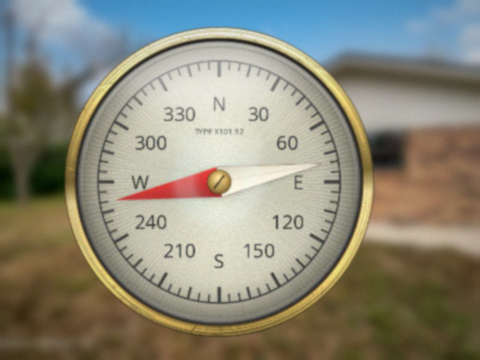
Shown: ° 260
